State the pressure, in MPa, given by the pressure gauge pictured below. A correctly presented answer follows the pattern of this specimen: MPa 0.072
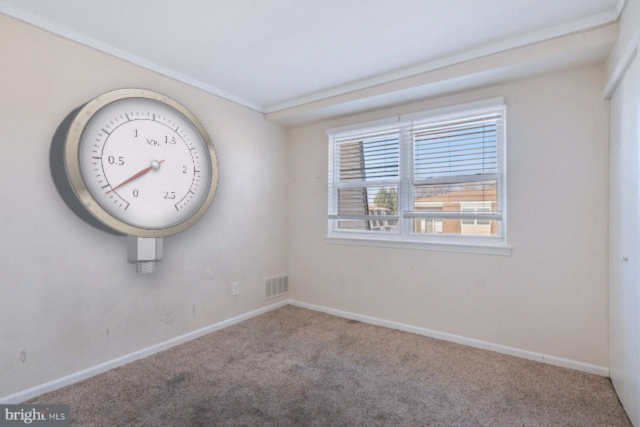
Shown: MPa 0.2
